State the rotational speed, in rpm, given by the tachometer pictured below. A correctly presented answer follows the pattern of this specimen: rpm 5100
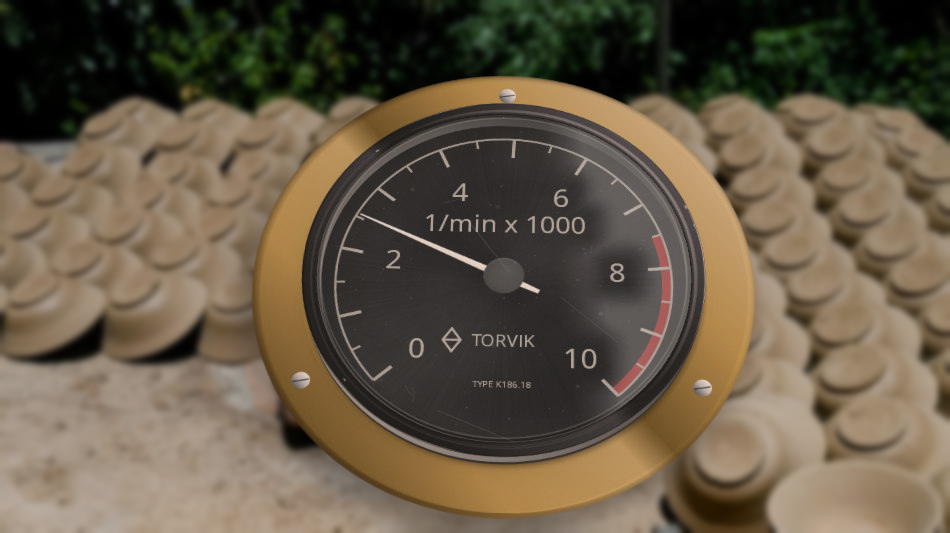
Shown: rpm 2500
